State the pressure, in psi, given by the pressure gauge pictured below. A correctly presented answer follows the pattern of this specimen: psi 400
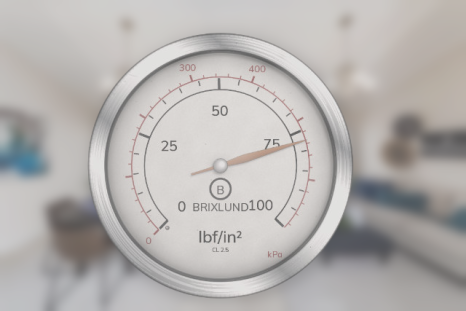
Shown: psi 77.5
